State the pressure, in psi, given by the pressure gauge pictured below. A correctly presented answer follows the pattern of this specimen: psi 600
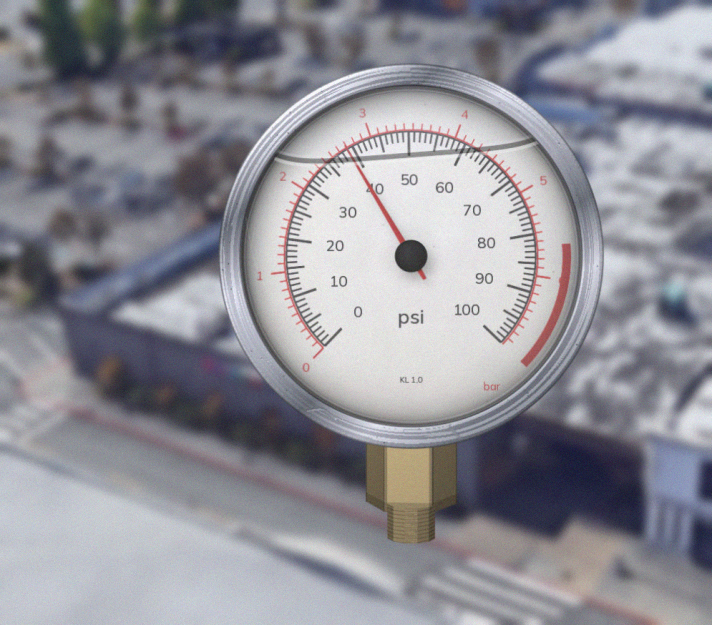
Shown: psi 39
